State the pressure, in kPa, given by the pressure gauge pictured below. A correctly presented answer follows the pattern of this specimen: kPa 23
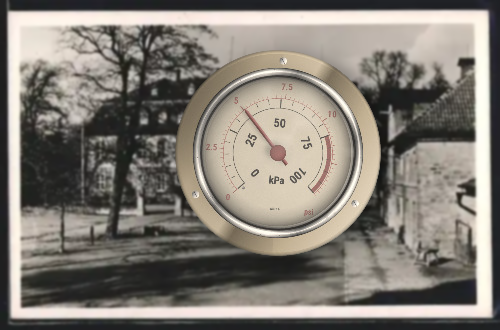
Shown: kPa 35
